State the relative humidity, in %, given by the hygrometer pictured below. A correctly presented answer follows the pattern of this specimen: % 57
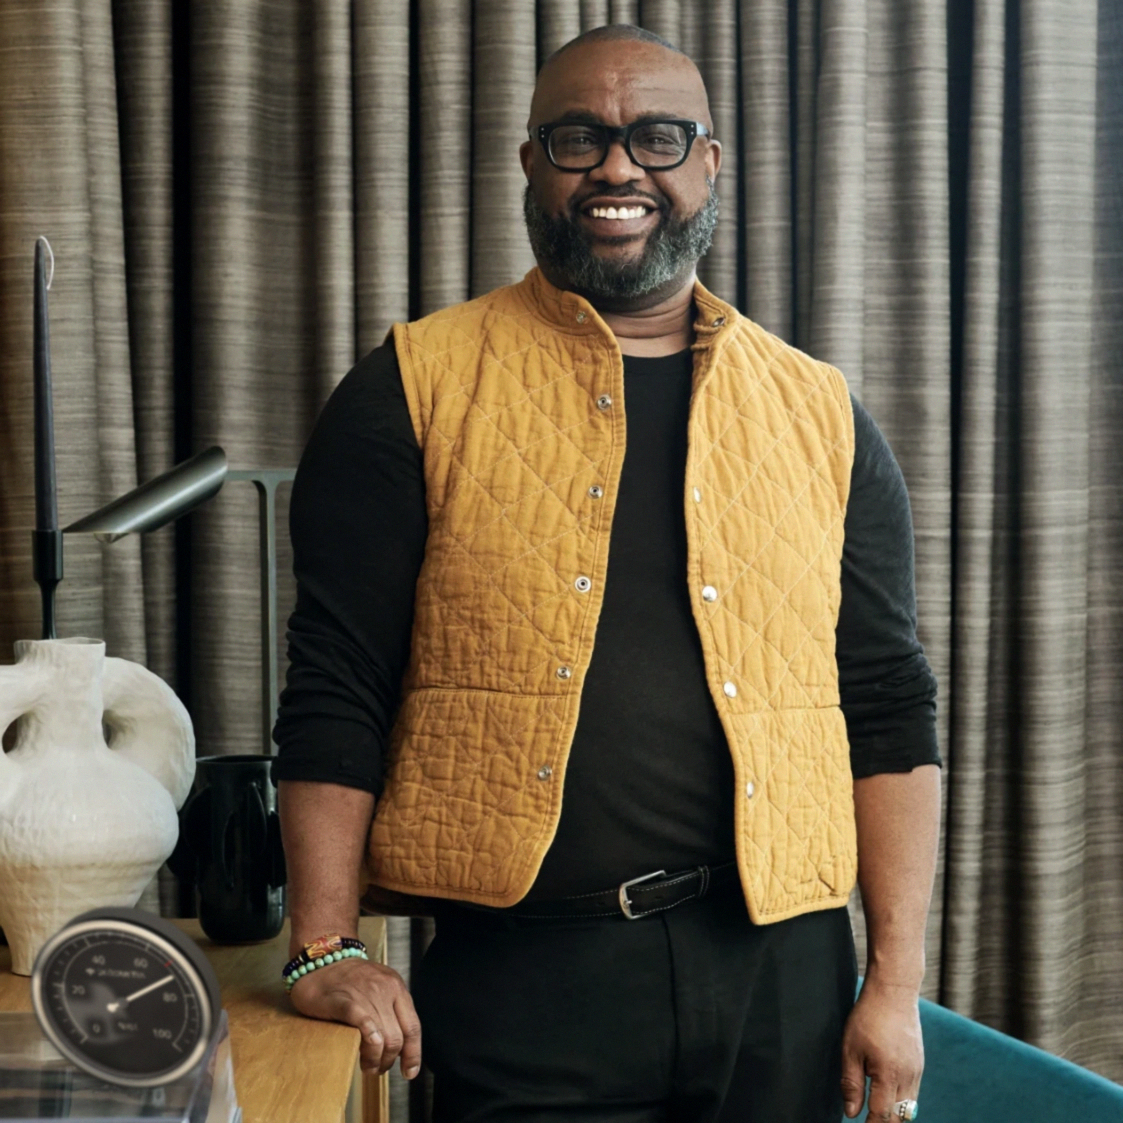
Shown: % 72
